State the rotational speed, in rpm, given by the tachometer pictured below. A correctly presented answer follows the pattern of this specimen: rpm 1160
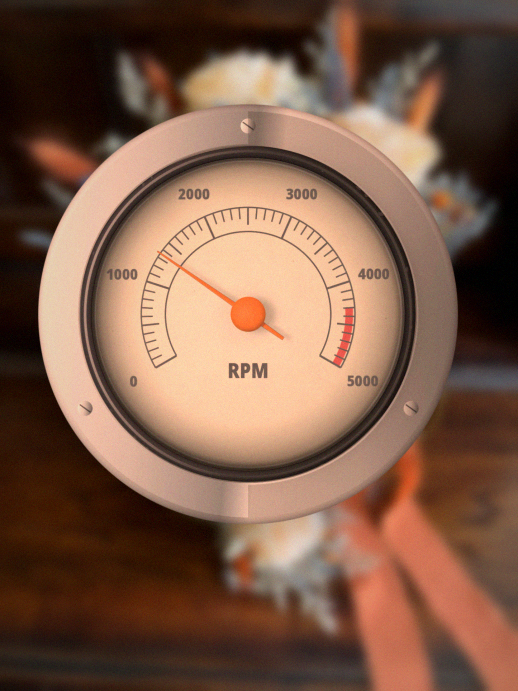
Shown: rpm 1350
